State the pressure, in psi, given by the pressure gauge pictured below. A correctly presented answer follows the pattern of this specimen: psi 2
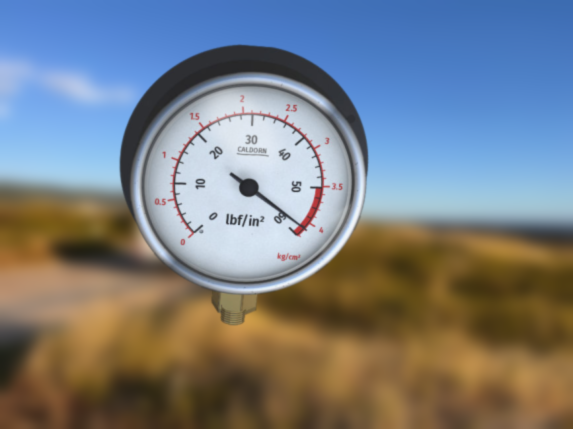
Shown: psi 58
